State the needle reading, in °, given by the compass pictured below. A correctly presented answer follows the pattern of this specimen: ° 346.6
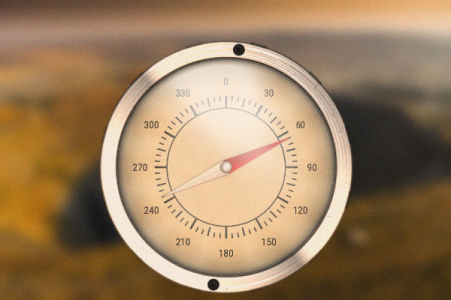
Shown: ° 65
